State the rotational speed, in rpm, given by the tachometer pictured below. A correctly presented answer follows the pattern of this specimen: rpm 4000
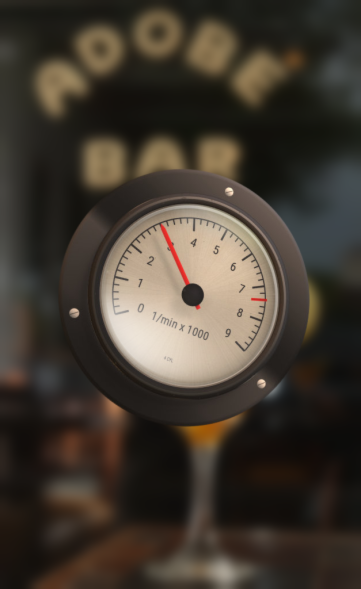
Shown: rpm 3000
